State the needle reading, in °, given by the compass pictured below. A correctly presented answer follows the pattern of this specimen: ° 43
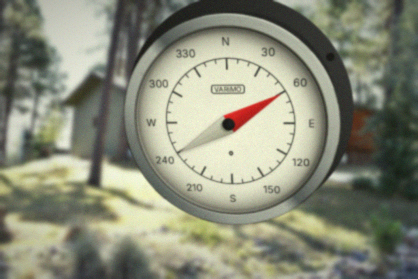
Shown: ° 60
